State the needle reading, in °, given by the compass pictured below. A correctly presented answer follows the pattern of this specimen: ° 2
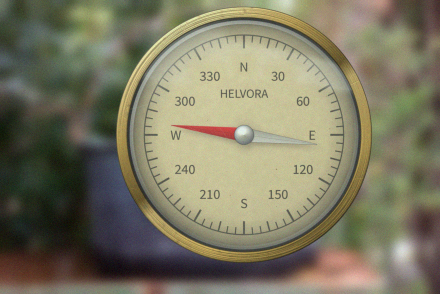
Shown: ° 277.5
